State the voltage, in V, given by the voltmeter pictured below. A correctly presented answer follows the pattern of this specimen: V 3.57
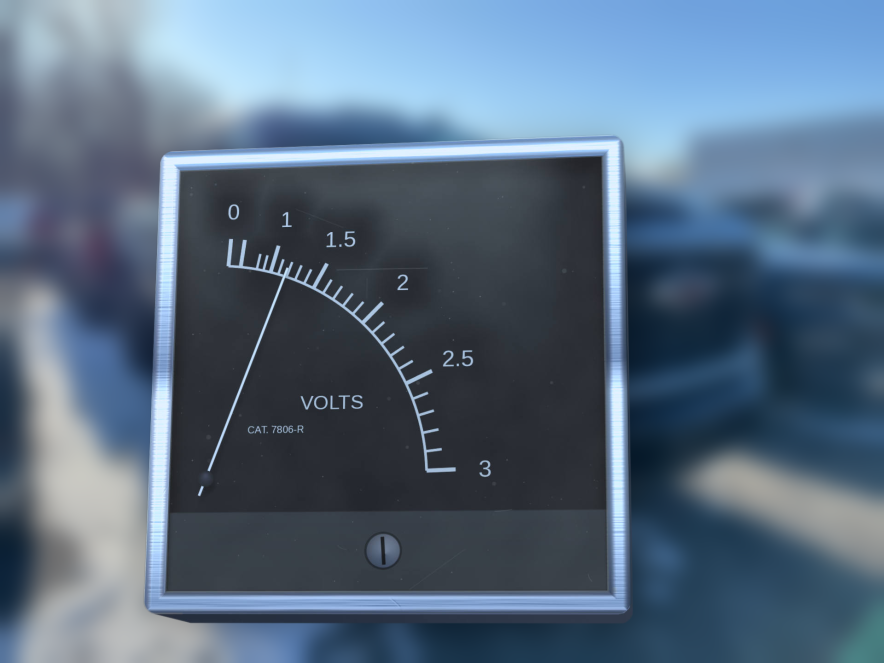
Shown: V 1.2
